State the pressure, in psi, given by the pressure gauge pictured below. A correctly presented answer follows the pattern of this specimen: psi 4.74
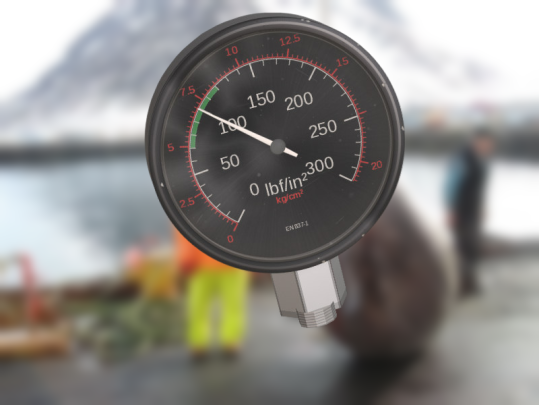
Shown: psi 100
